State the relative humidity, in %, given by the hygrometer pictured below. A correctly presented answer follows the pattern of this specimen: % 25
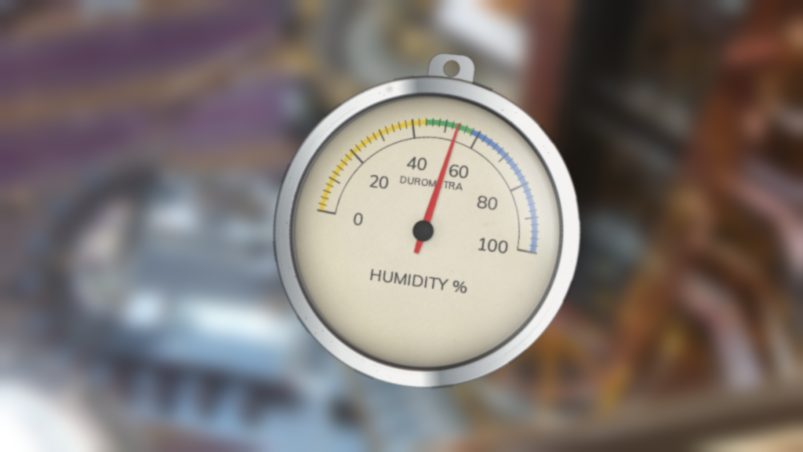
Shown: % 54
